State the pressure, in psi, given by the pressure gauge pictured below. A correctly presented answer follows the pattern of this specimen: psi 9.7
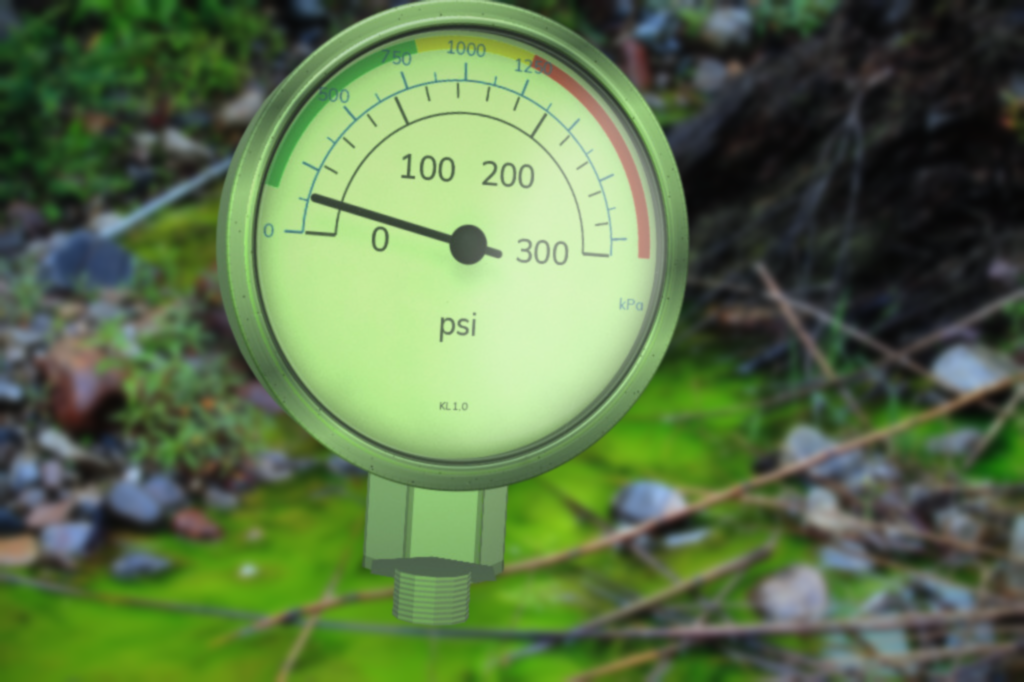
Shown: psi 20
